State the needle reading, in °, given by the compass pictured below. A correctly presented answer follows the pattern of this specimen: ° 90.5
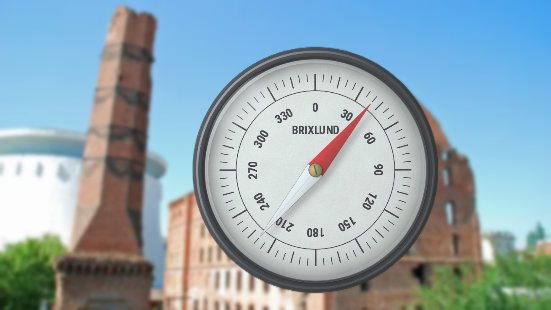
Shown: ° 40
